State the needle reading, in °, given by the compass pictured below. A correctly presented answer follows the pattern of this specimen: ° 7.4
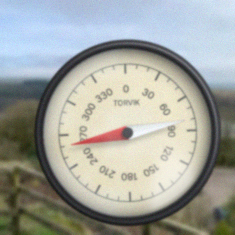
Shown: ° 260
